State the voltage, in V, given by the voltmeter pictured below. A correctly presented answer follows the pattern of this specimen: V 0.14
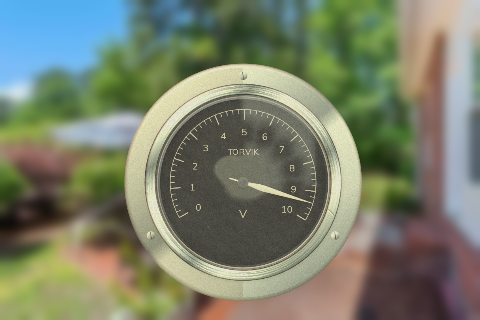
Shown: V 9.4
